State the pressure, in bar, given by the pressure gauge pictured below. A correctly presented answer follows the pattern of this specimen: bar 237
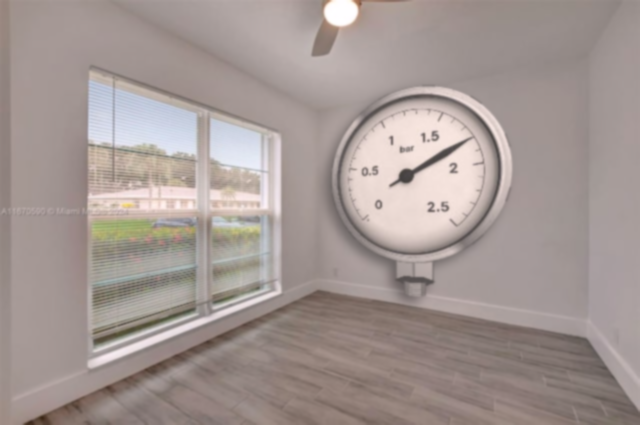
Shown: bar 1.8
